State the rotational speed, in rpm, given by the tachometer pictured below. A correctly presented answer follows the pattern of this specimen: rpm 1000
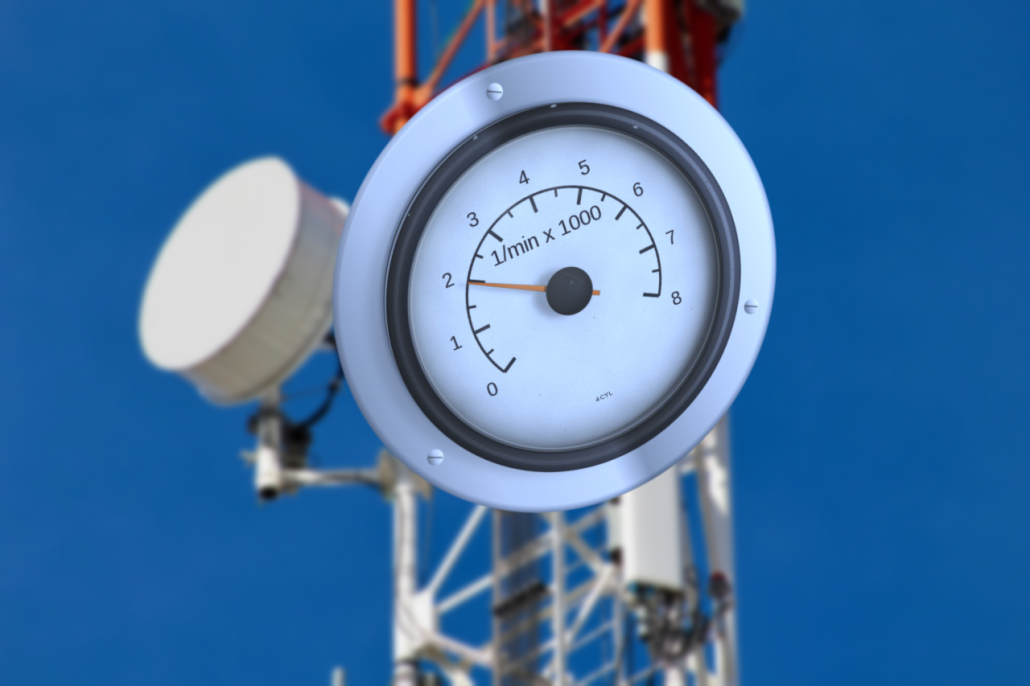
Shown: rpm 2000
